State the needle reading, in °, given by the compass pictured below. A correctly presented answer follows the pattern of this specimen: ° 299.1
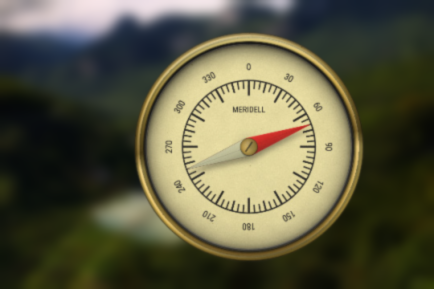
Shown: ° 70
